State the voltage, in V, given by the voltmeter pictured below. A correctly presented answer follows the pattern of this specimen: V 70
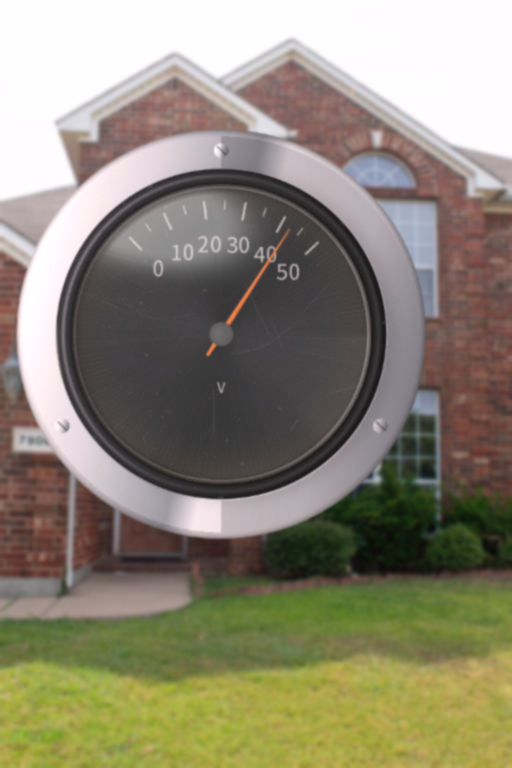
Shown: V 42.5
